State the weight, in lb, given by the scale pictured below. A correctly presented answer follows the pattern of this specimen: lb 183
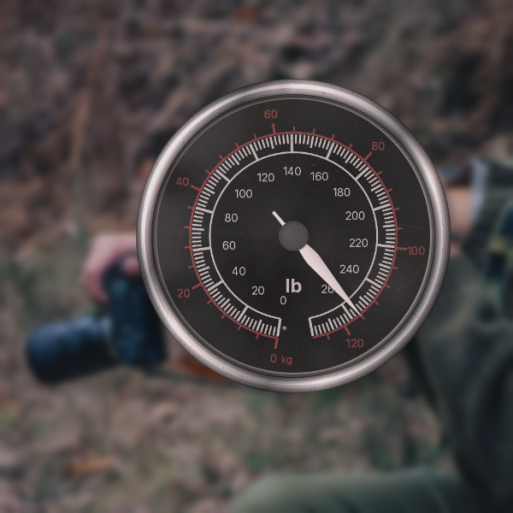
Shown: lb 256
